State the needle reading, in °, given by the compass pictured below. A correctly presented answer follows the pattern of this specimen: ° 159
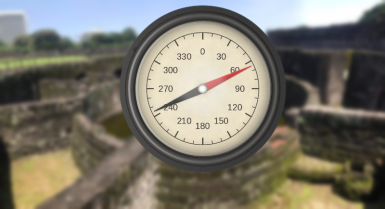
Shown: ° 65
